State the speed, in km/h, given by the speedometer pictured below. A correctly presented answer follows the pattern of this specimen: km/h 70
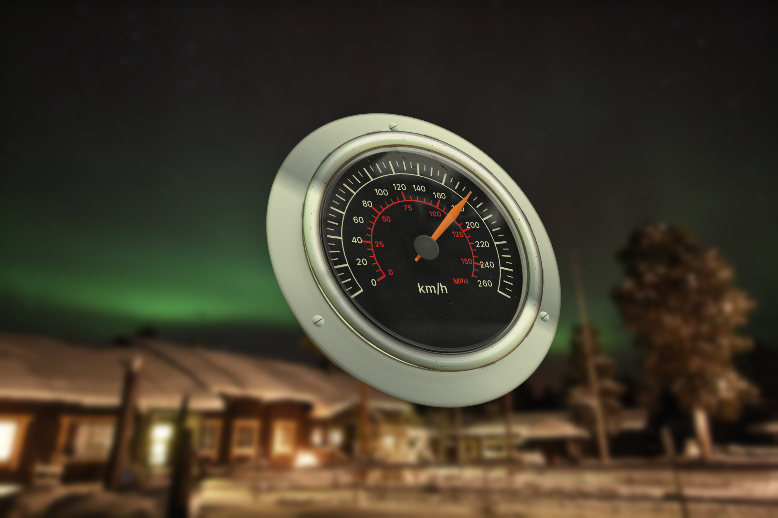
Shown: km/h 180
